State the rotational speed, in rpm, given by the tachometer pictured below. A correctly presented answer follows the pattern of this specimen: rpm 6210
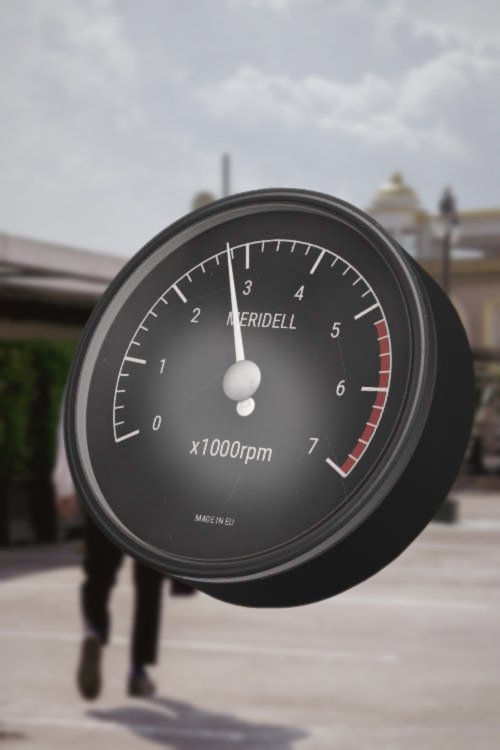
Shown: rpm 2800
